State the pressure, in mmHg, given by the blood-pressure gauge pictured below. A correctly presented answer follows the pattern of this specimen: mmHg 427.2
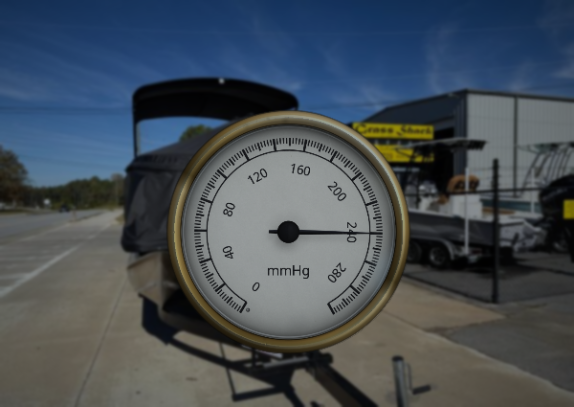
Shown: mmHg 240
